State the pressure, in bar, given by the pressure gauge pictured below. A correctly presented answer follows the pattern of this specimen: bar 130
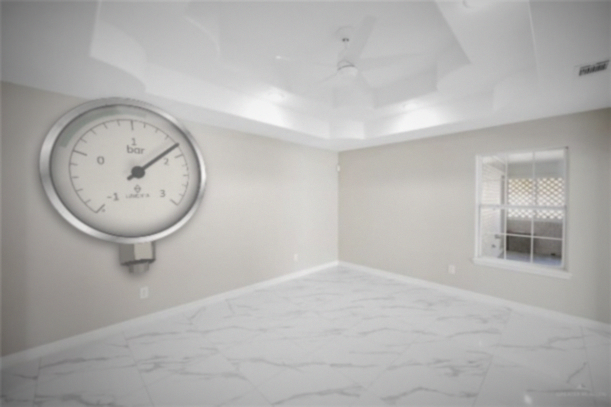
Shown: bar 1.8
